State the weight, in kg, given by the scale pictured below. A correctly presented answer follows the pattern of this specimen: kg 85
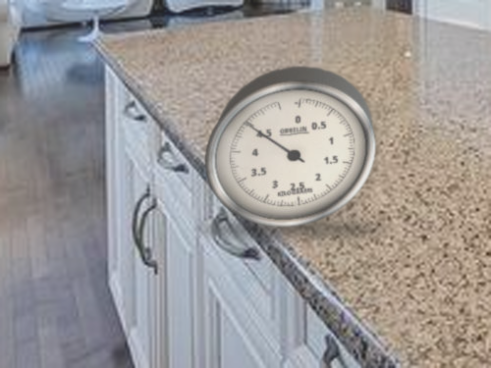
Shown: kg 4.5
